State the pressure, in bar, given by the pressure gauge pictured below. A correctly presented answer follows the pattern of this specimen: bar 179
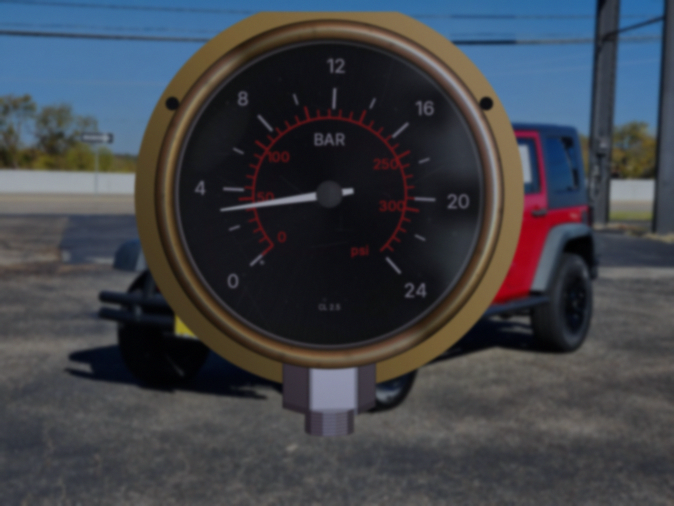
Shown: bar 3
